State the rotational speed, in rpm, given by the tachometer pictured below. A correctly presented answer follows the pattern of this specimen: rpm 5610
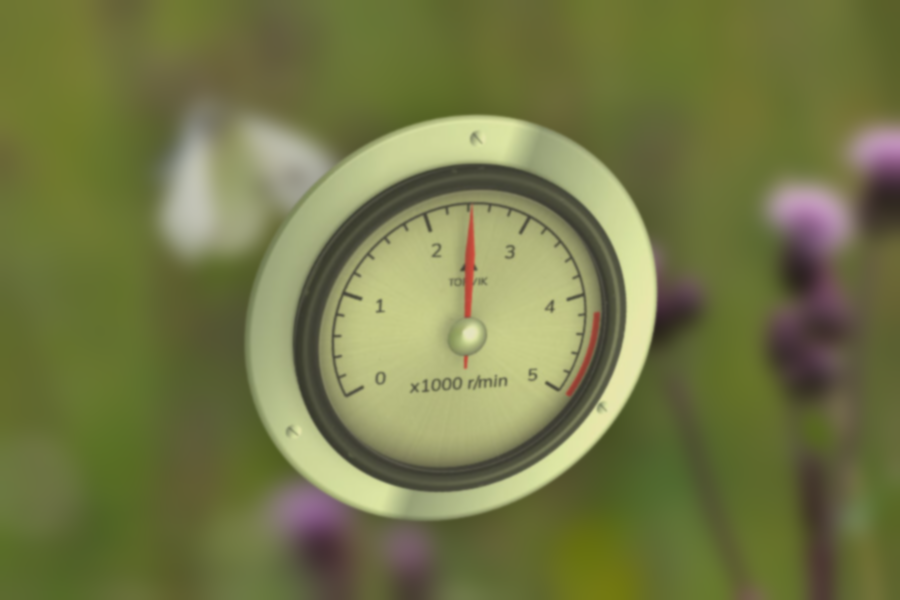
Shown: rpm 2400
